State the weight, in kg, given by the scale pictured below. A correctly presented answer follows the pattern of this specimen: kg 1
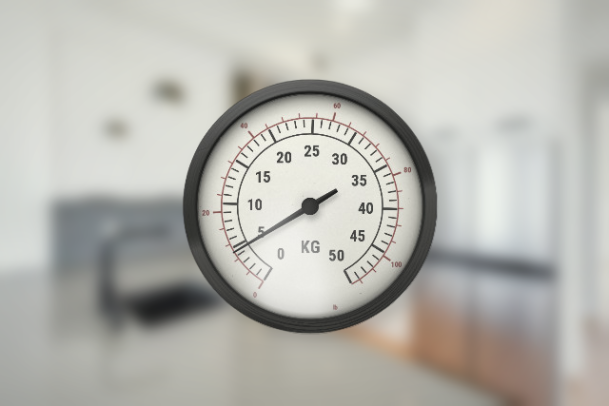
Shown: kg 4.5
